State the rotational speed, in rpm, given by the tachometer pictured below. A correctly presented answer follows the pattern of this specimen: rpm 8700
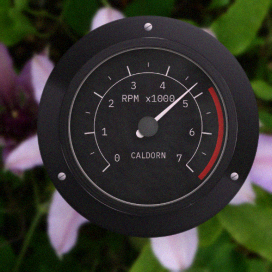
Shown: rpm 4750
